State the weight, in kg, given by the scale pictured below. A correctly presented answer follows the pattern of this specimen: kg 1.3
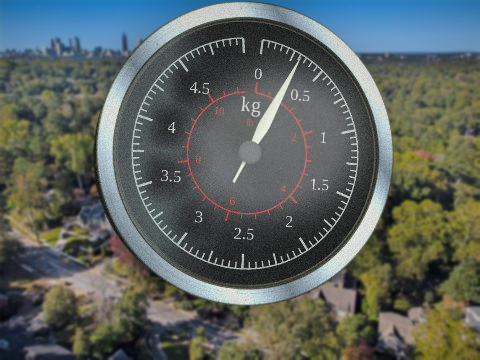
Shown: kg 0.3
